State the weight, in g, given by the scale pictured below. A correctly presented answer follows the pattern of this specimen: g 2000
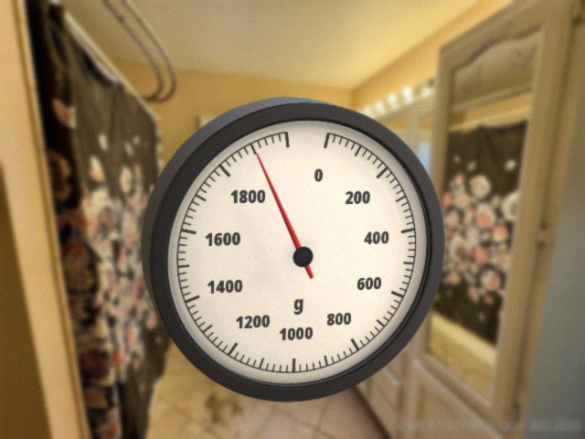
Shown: g 1900
